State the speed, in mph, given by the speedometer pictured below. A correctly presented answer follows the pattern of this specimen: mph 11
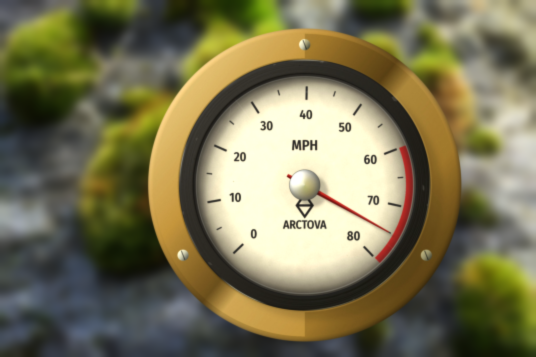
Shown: mph 75
